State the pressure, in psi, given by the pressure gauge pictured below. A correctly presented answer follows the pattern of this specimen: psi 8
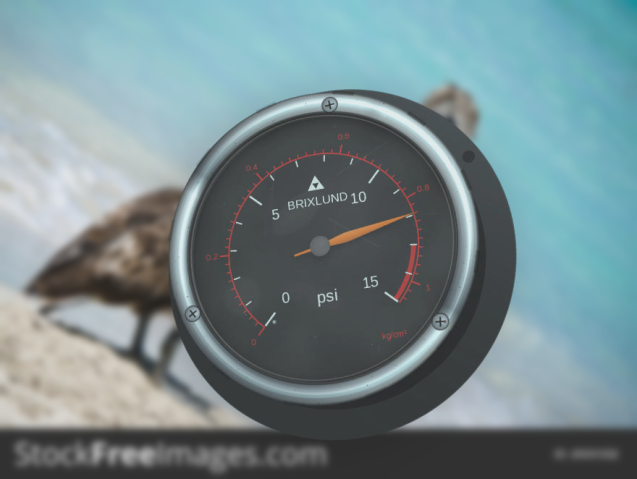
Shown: psi 12
